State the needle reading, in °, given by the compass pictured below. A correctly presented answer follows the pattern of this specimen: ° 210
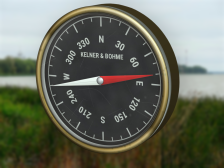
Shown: ° 80
